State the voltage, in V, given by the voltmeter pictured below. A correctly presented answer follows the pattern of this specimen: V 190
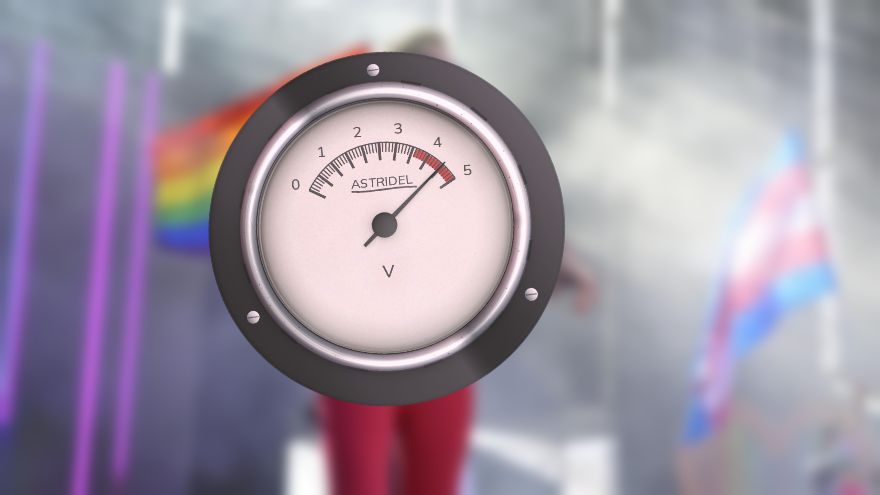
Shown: V 4.5
